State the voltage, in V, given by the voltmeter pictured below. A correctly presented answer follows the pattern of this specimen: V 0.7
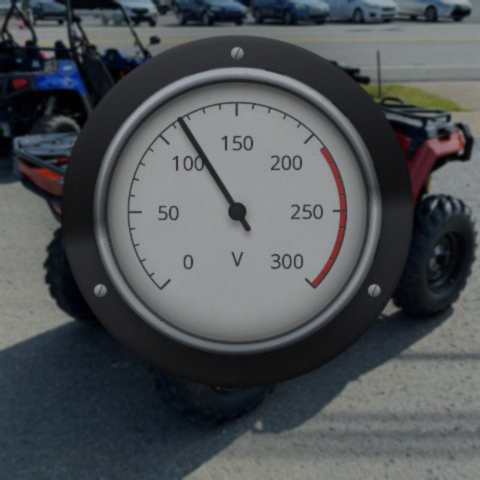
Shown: V 115
